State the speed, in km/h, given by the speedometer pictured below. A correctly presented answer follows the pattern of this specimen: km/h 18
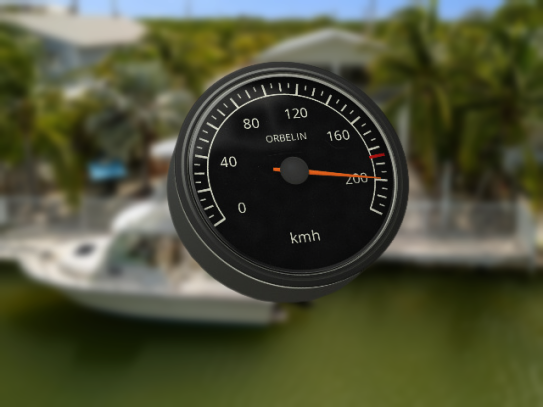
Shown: km/h 200
